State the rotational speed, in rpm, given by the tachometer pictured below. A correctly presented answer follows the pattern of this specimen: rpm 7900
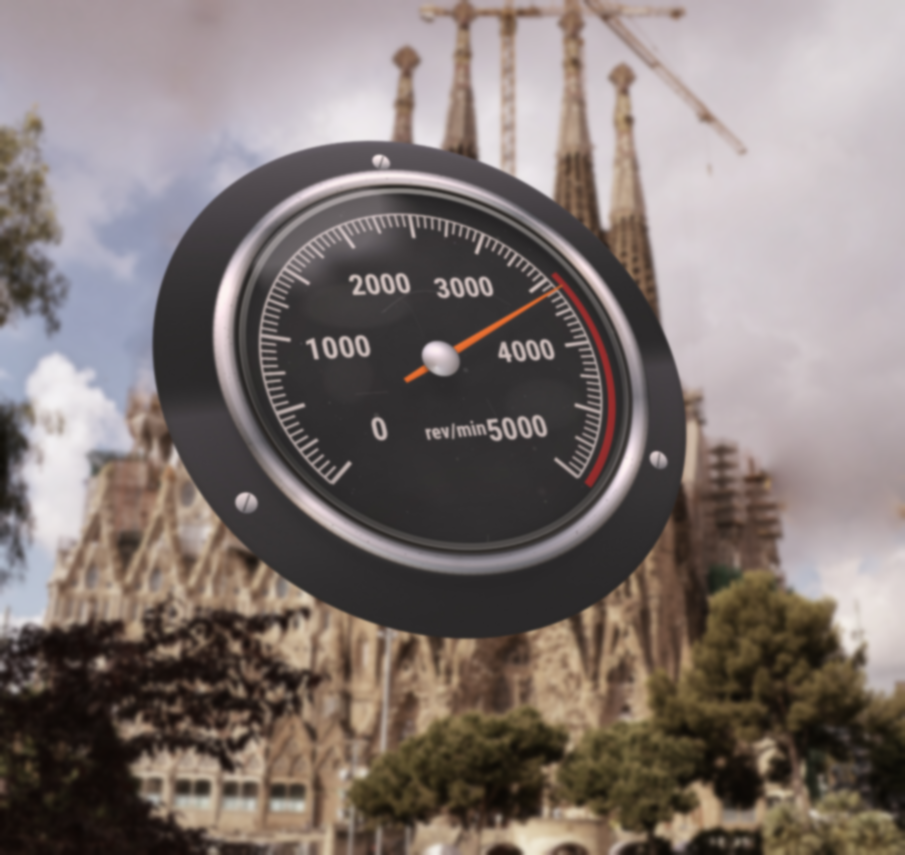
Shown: rpm 3600
